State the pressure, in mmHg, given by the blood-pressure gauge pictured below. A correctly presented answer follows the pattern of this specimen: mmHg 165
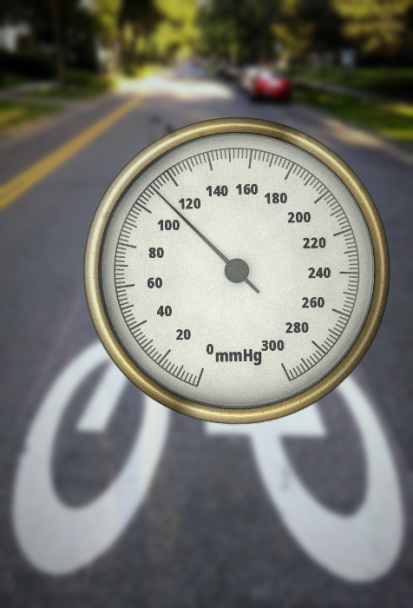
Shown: mmHg 110
